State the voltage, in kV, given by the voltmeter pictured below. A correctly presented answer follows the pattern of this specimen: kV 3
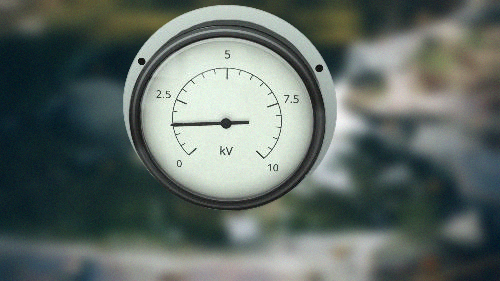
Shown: kV 1.5
